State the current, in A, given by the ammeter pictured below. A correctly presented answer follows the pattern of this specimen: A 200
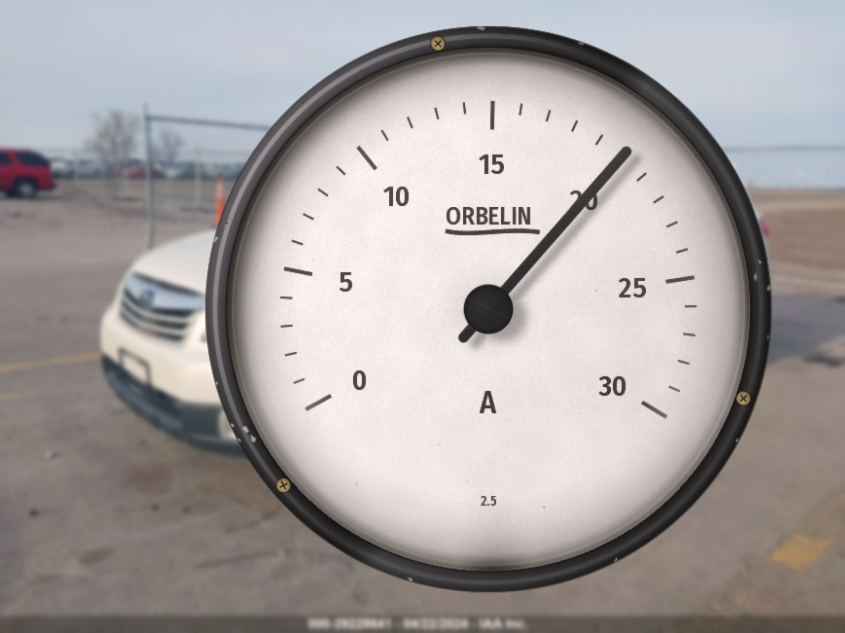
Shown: A 20
